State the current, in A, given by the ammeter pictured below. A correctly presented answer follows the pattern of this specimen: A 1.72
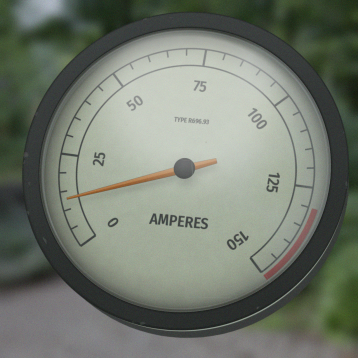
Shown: A 12.5
